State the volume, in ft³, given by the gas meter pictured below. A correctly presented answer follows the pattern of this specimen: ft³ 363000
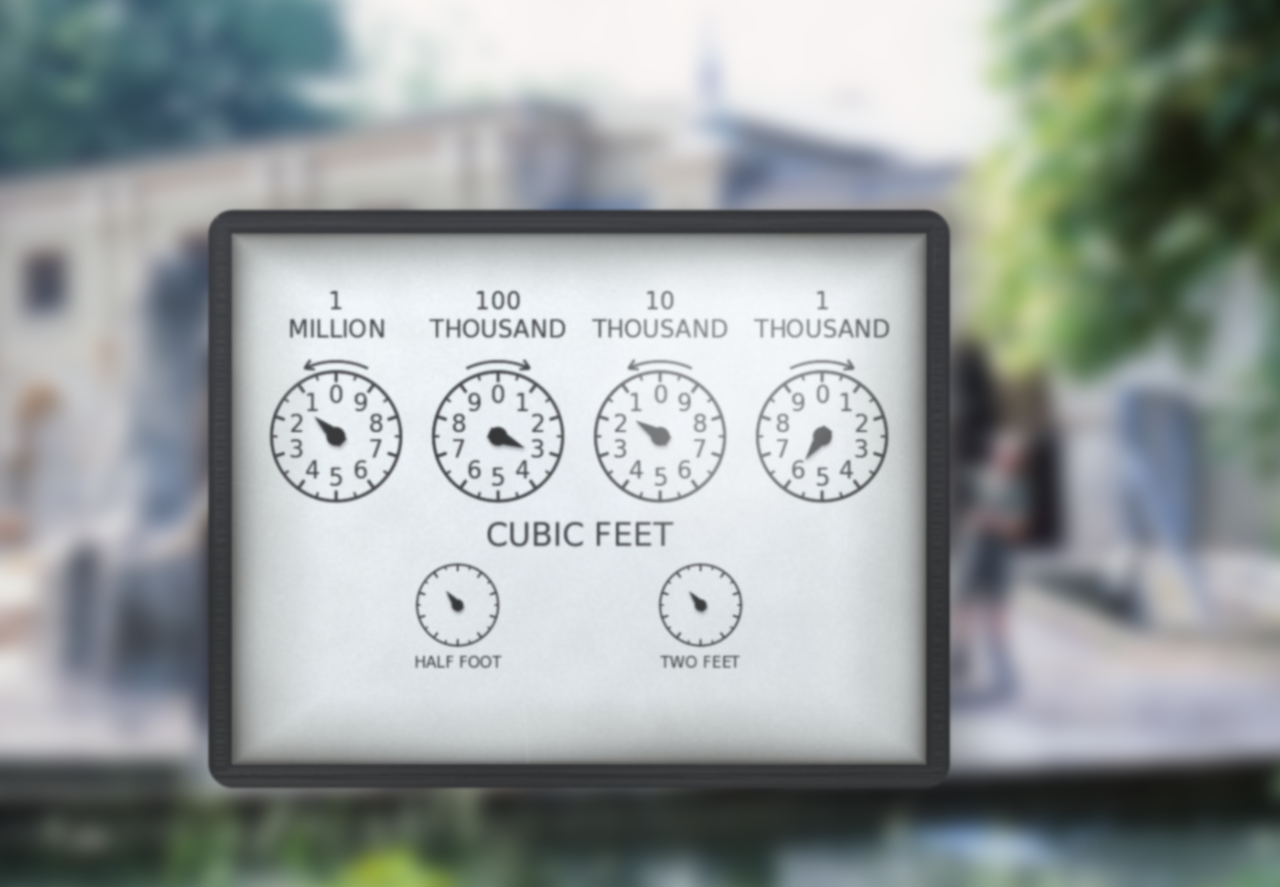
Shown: ft³ 131600
